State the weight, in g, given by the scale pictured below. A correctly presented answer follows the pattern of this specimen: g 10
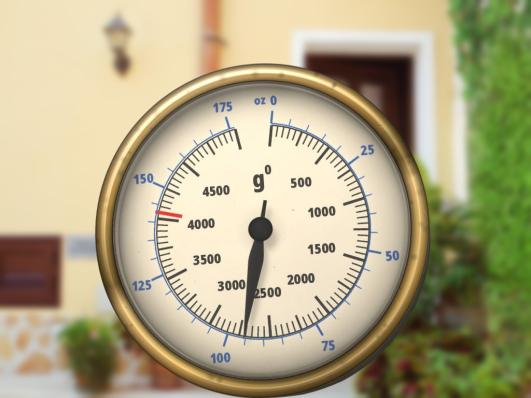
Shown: g 2700
